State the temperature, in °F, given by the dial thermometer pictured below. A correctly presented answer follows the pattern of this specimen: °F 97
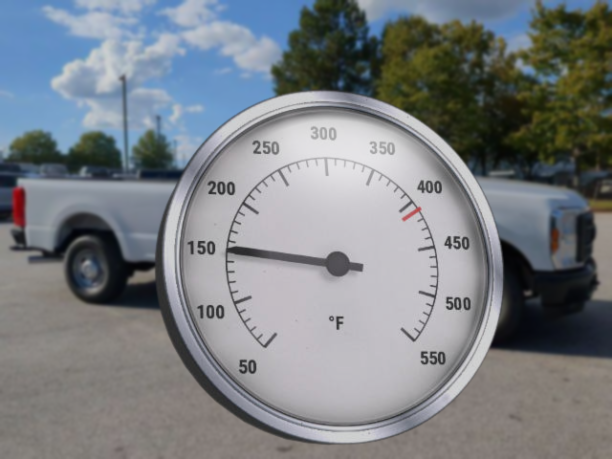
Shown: °F 150
